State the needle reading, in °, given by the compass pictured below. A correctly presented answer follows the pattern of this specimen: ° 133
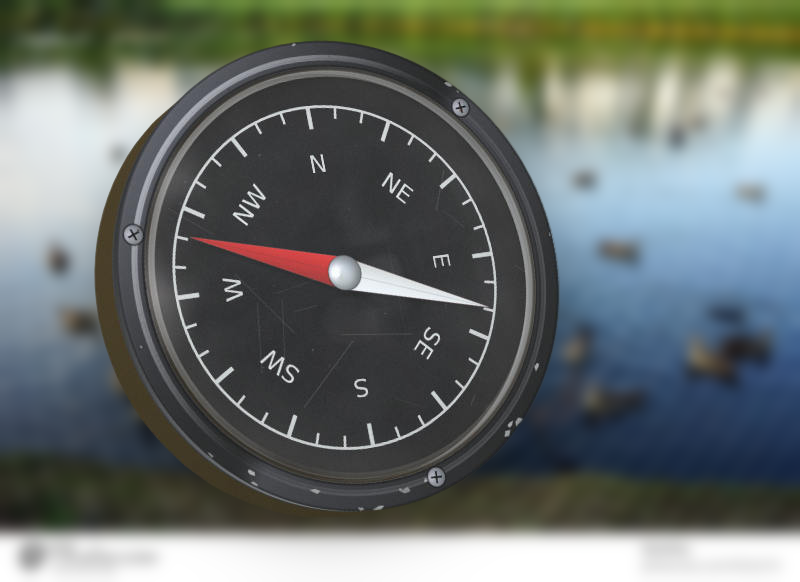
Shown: ° 290
